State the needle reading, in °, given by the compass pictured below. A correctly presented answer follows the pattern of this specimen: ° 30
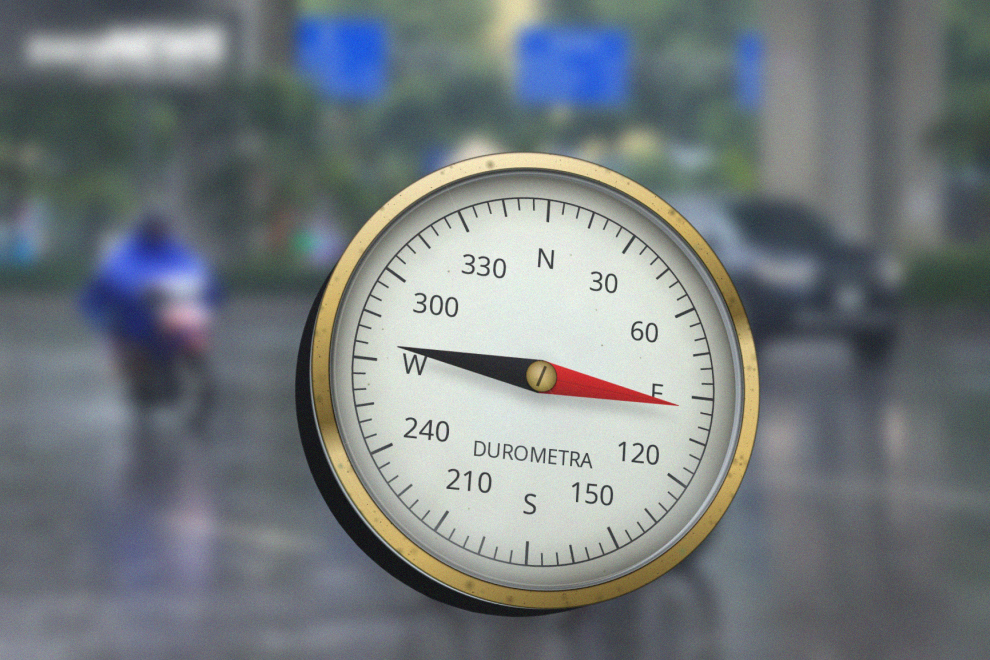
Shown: ° 95
